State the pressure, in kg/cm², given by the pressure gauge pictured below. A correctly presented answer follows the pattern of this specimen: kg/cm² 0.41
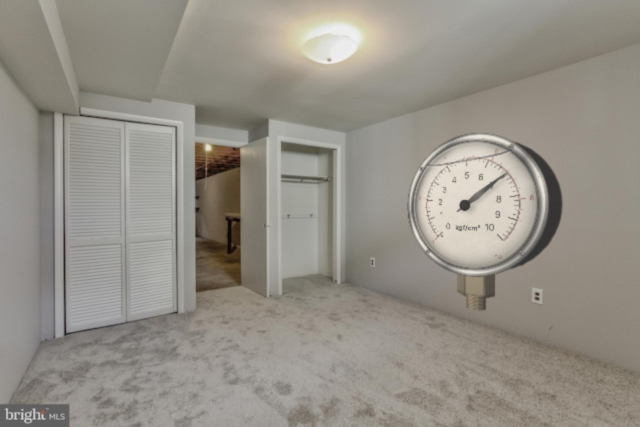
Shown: kg/cm² 7
